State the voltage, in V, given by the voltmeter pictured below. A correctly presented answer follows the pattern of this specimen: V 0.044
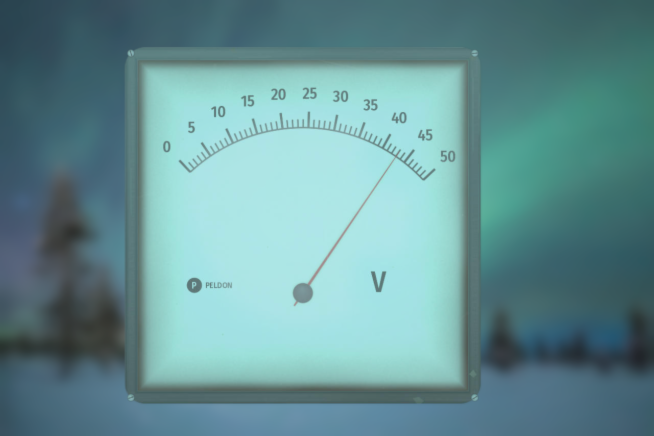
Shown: V 43
